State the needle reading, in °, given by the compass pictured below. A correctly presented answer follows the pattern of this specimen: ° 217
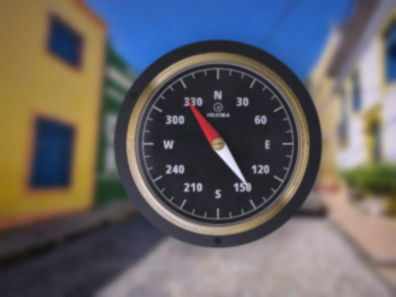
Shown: ° 325
